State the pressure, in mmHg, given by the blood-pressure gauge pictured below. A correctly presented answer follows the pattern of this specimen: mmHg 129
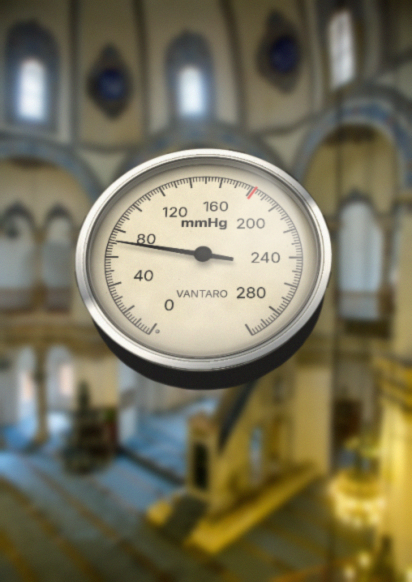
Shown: mmHg 70
